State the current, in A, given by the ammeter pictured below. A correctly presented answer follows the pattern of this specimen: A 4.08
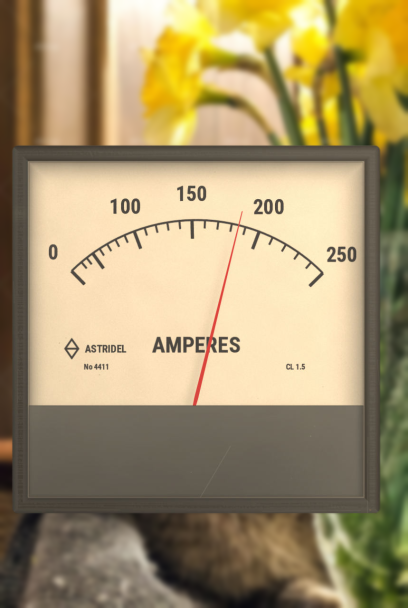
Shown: A 185
